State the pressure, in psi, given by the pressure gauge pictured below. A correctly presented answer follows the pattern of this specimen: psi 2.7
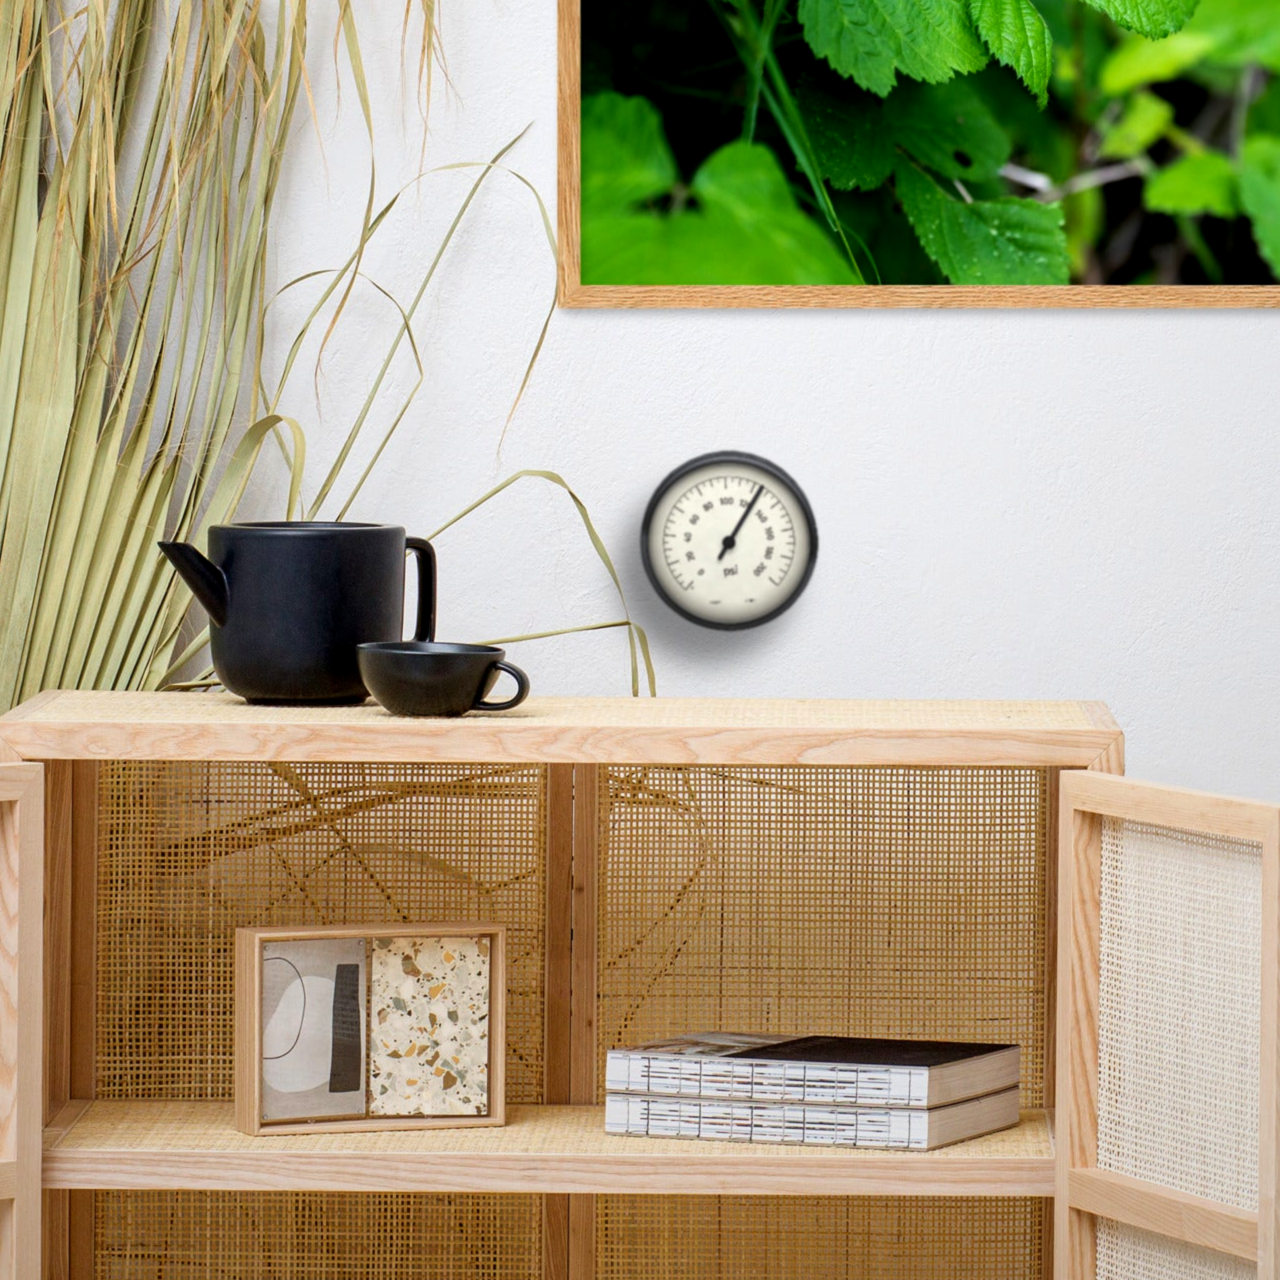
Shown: psi 125
